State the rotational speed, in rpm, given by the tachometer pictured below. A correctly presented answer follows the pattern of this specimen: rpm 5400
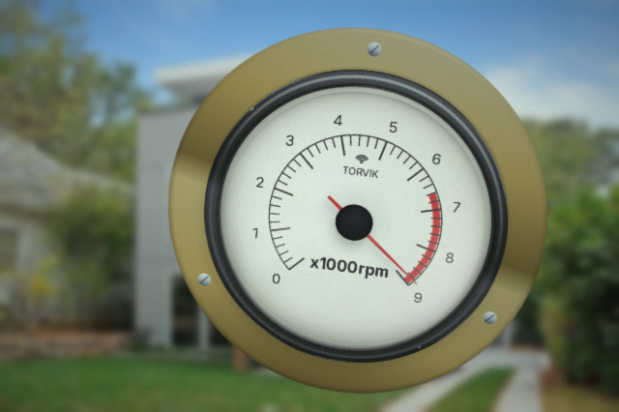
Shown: rpm 8800
